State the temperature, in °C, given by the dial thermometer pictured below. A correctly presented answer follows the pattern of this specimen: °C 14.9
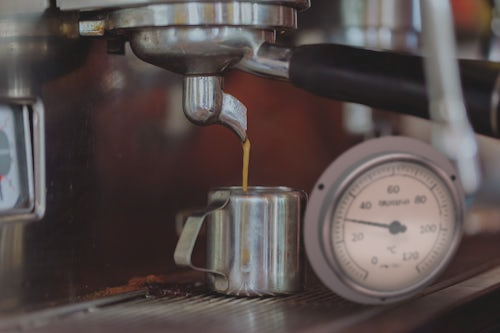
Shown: °C 30
